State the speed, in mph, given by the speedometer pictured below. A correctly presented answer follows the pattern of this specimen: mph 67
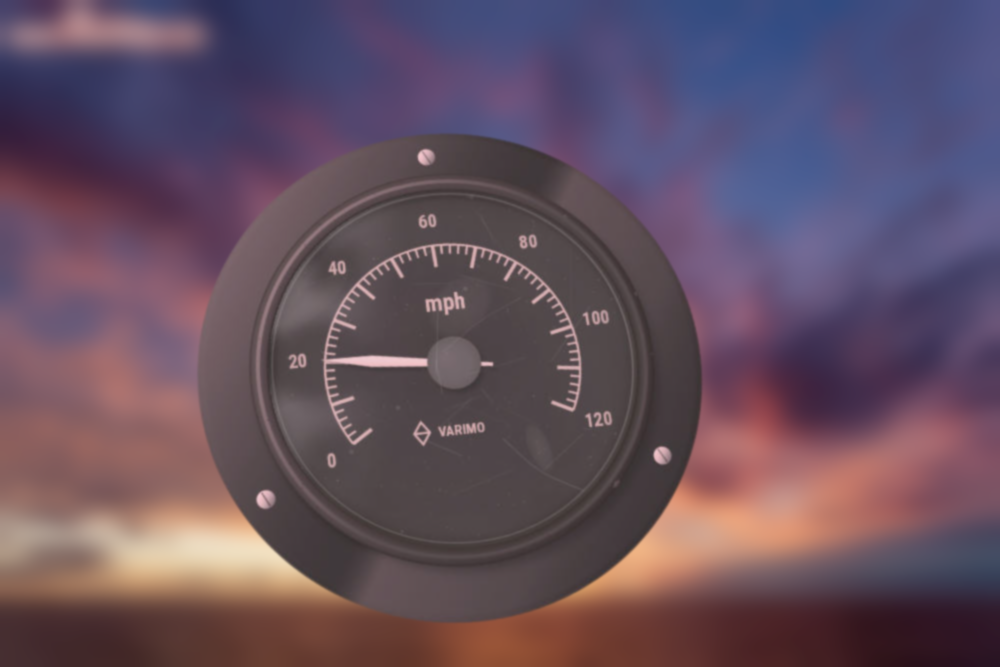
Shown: mph 20
